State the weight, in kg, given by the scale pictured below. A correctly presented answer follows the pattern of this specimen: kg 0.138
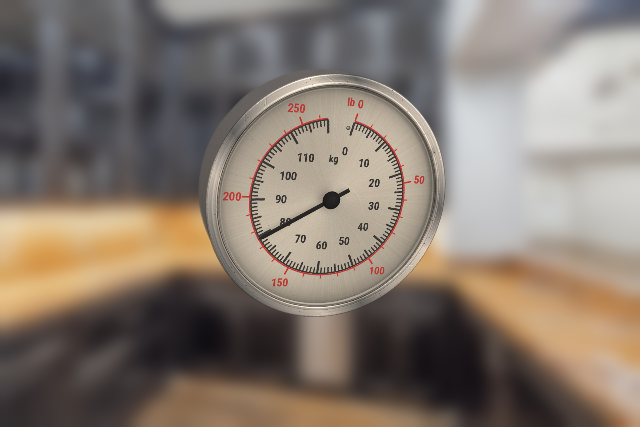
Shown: kg 80
